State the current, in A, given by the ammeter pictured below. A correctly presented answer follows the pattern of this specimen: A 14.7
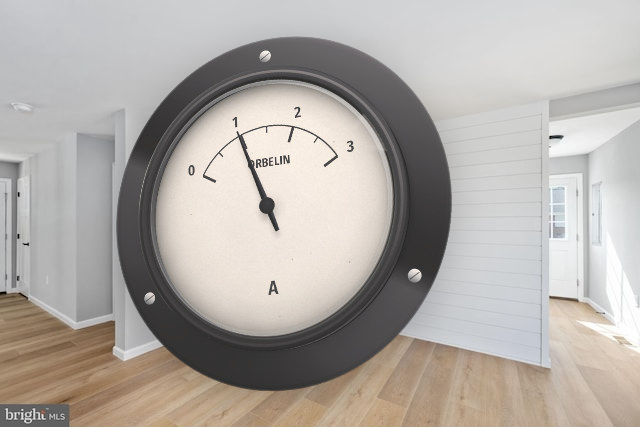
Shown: A 1
